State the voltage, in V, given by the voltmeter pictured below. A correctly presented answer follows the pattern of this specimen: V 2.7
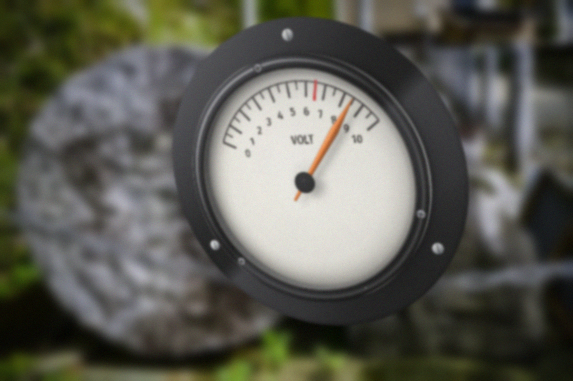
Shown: V 8.5
